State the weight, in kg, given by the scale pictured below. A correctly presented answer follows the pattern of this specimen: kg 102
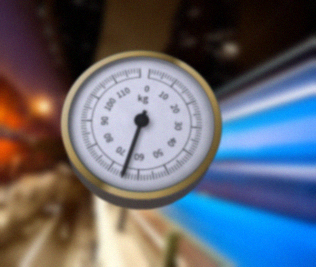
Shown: kg 65
